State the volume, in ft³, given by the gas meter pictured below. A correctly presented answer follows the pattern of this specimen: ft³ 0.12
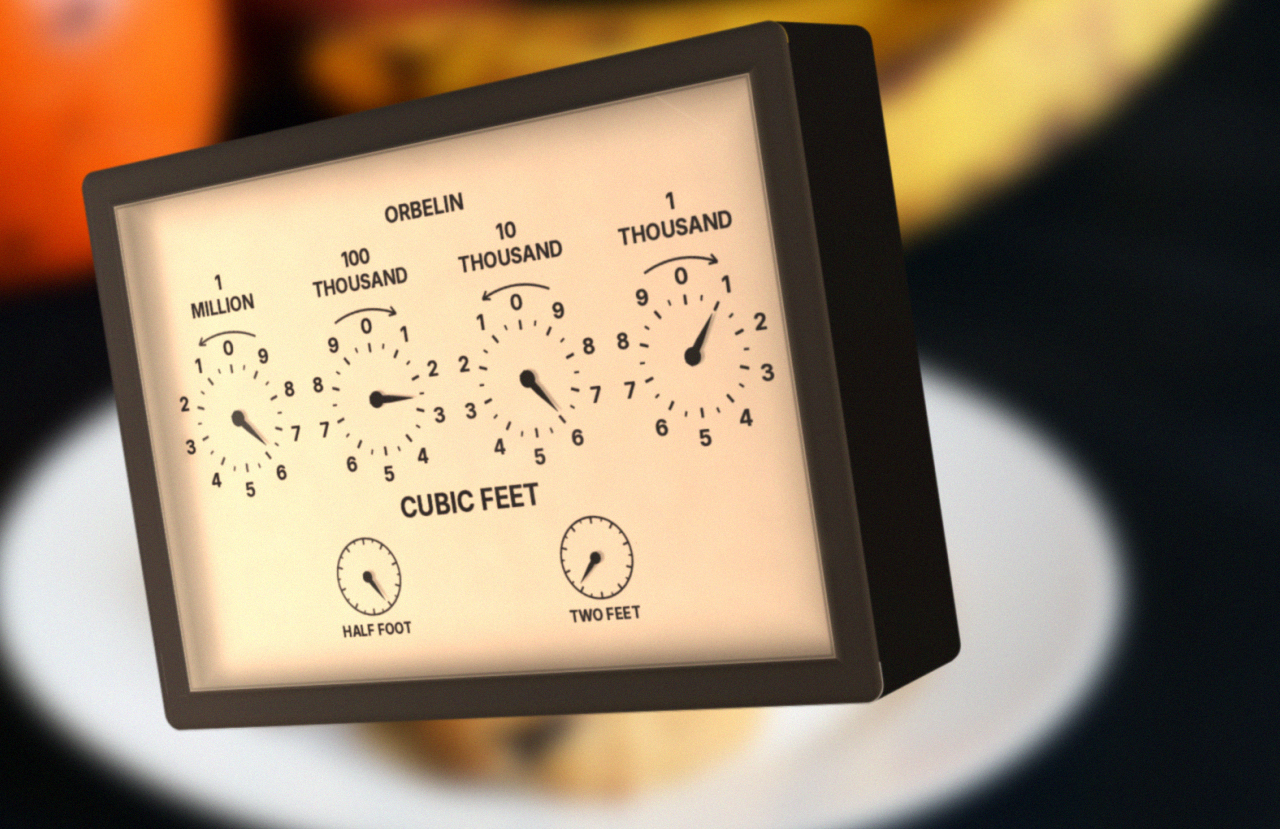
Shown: ft³ 626100
